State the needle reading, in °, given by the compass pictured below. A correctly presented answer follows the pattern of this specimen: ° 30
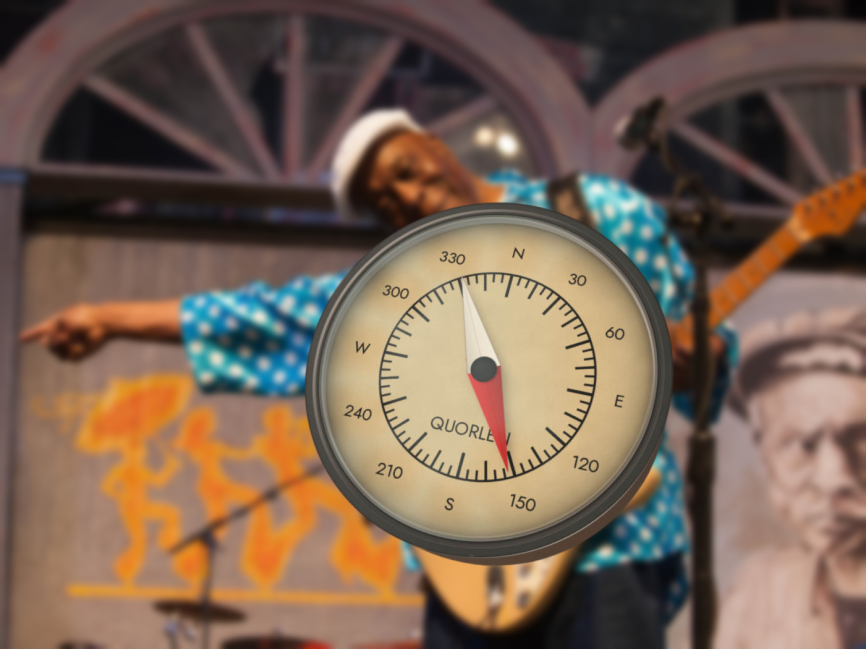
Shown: ° 152.5
